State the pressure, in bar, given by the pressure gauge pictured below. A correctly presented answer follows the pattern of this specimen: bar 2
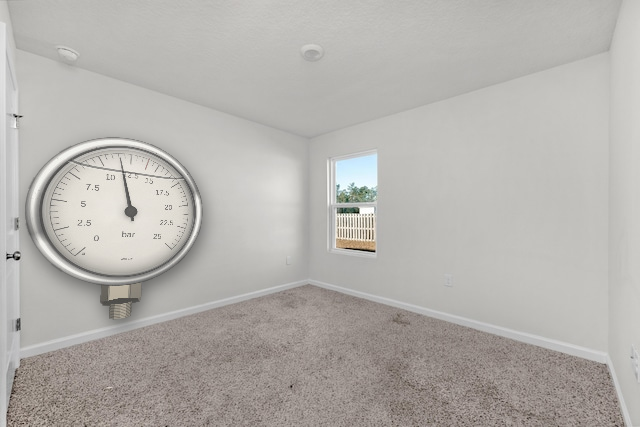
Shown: bar 11.5
